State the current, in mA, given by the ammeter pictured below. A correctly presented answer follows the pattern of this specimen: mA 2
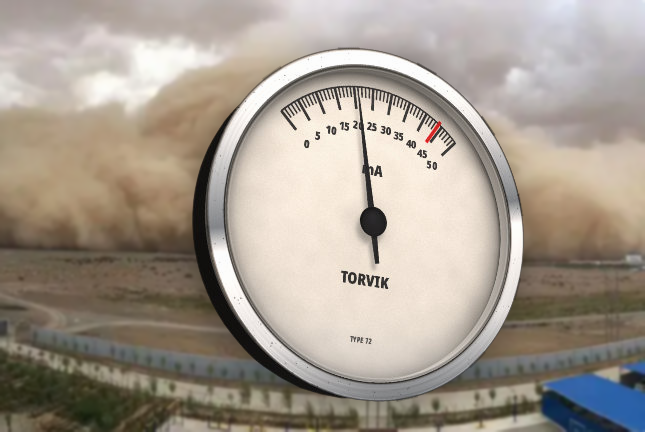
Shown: mA 20
